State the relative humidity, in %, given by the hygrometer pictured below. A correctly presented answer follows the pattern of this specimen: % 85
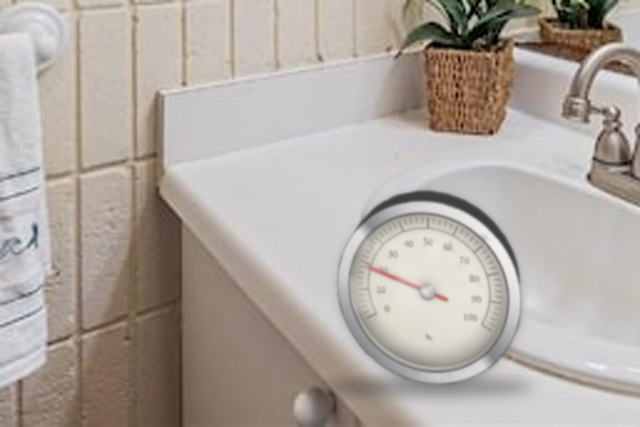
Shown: % 20
